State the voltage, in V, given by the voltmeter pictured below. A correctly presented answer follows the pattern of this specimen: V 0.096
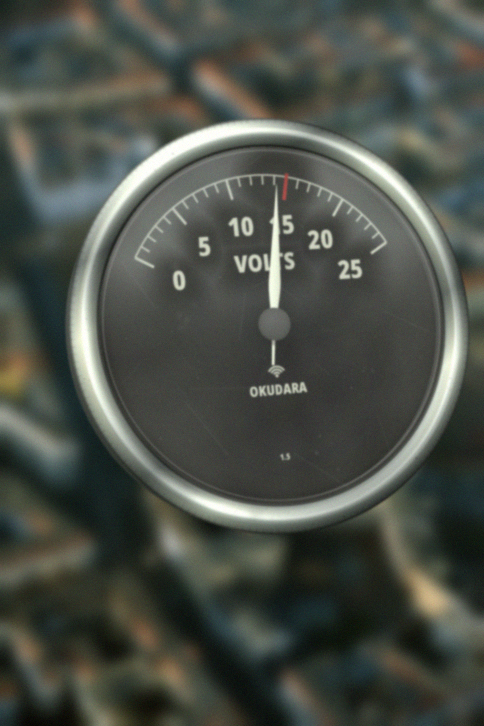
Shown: V 14
